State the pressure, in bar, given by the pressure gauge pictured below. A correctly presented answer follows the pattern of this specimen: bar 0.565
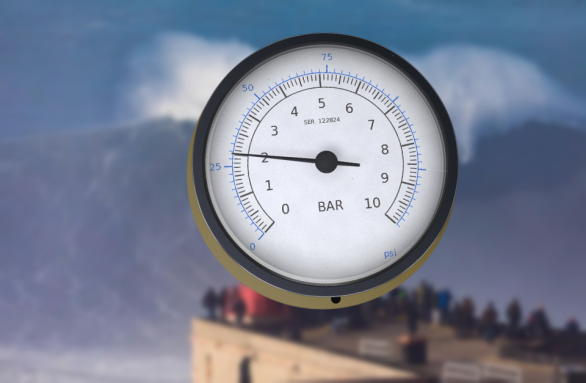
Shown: bar 2
